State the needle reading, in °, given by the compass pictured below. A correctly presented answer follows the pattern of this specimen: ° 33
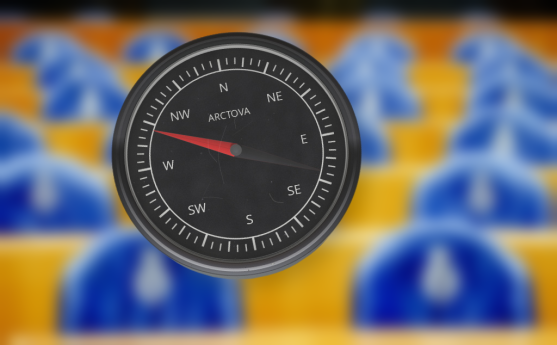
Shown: ° 295
